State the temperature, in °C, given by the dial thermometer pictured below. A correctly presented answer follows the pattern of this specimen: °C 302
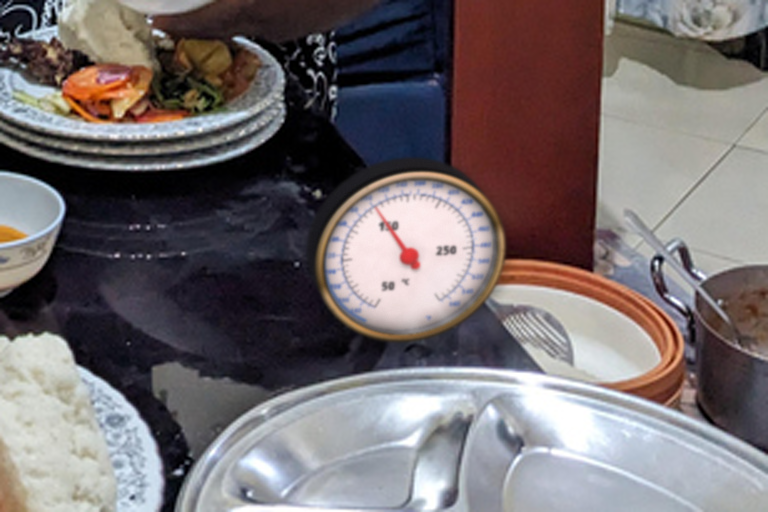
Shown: °C 150
